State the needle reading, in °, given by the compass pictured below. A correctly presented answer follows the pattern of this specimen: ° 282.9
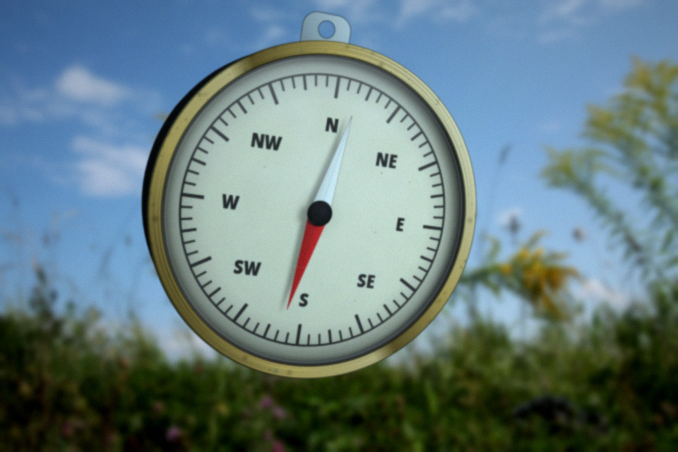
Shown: ° 190
